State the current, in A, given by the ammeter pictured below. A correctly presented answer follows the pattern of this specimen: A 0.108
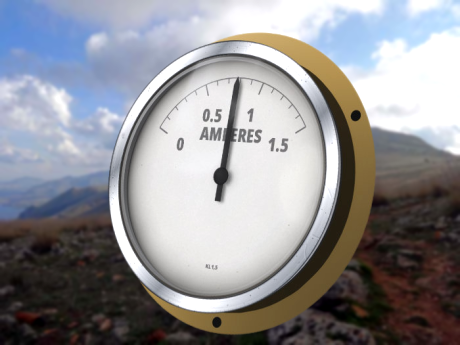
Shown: A 0.8
